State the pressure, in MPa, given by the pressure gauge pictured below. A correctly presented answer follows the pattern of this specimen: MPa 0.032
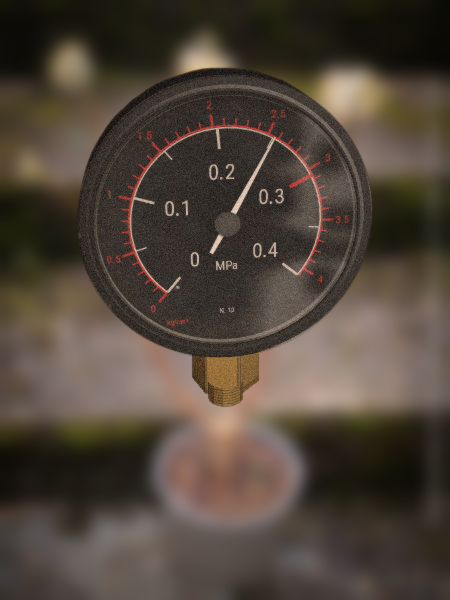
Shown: MPa 0.25
